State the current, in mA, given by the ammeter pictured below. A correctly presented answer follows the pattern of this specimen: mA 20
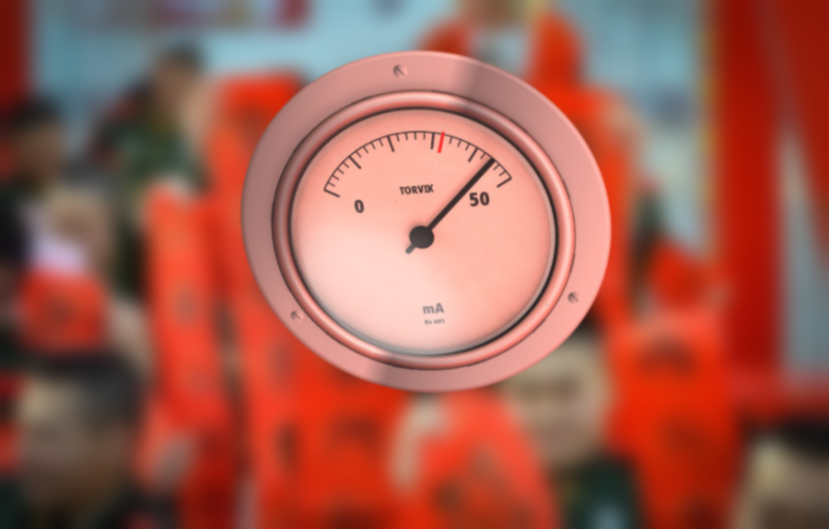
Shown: mA 44
